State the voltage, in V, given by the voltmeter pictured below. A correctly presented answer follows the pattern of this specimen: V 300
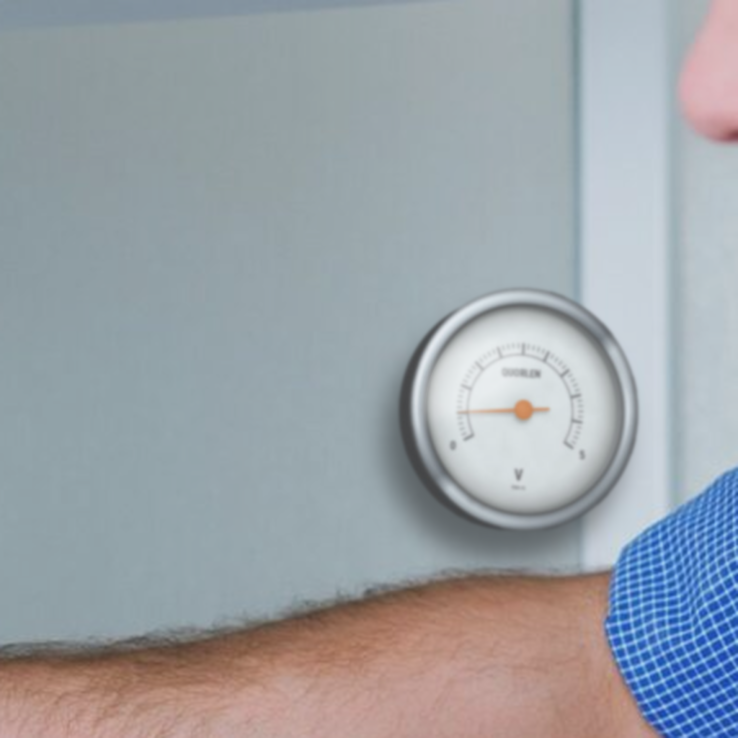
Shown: V 0.5
